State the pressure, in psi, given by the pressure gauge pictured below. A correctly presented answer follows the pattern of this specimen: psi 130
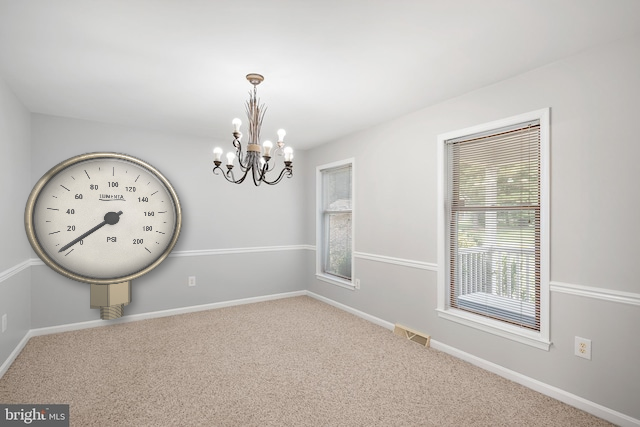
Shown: psi 5
